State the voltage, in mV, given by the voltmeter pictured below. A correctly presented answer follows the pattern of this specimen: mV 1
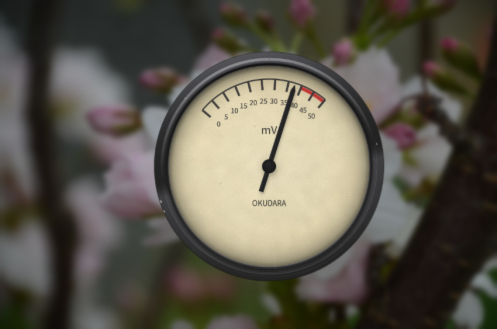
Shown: mV 37.5
